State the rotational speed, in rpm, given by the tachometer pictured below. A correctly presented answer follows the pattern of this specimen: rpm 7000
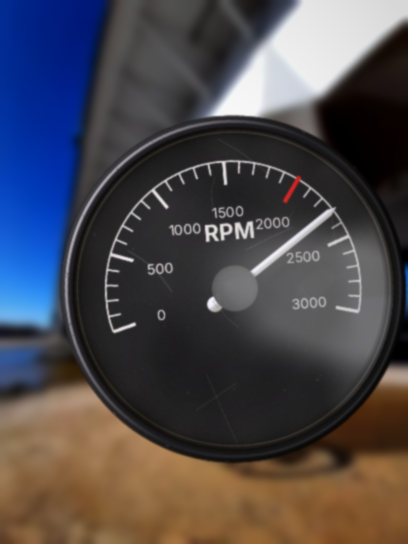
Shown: rpm 2300
